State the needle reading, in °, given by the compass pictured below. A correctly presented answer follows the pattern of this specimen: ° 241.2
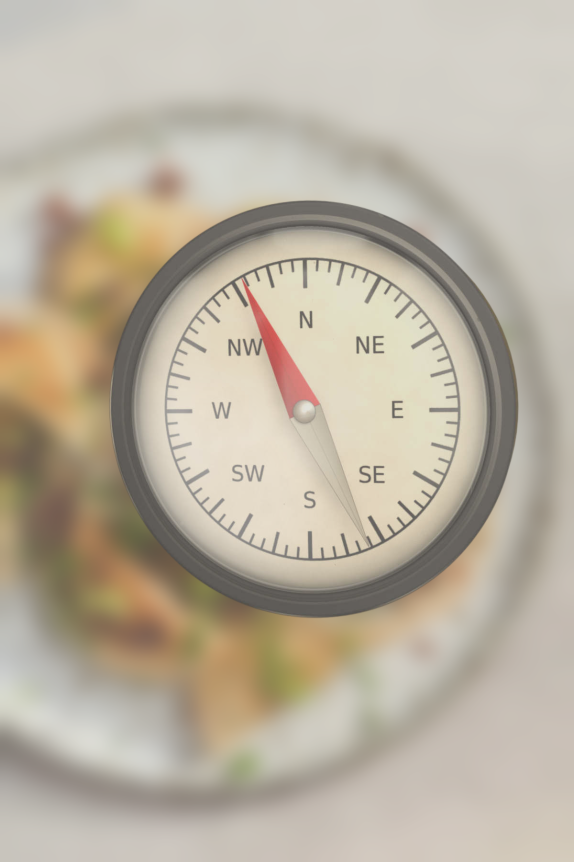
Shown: ° 335
